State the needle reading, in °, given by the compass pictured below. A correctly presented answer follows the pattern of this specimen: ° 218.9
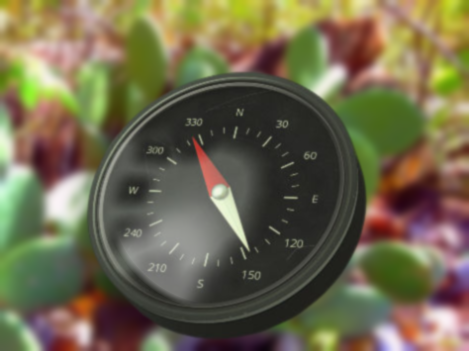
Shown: ° 325
